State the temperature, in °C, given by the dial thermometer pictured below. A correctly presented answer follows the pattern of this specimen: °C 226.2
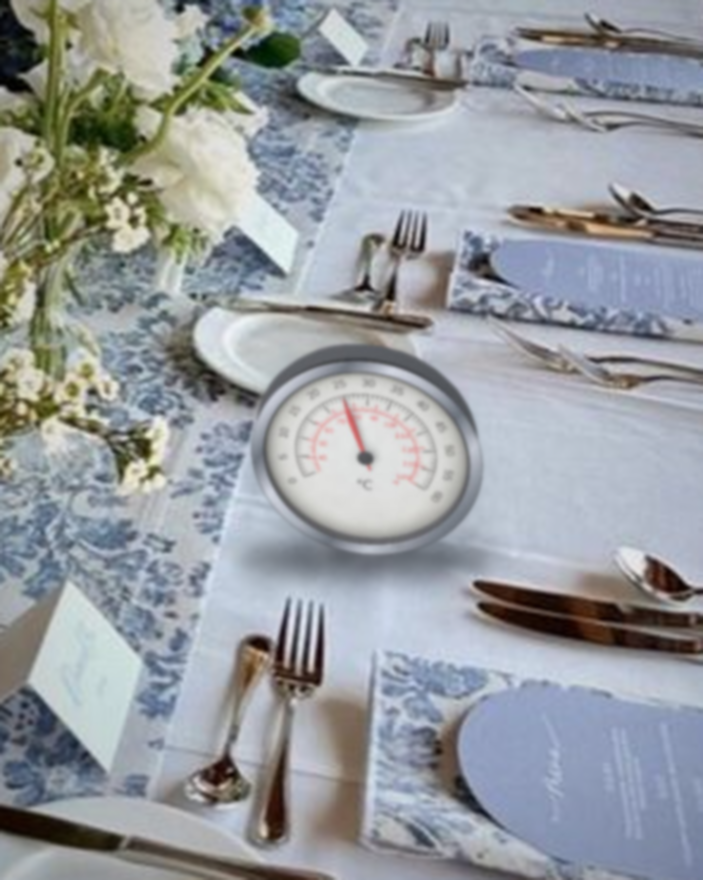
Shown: °C 25
